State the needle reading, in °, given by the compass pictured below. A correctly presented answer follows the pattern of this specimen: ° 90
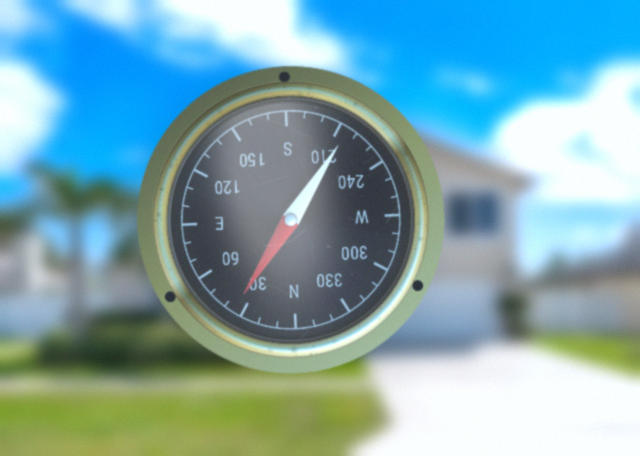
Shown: ° 35
